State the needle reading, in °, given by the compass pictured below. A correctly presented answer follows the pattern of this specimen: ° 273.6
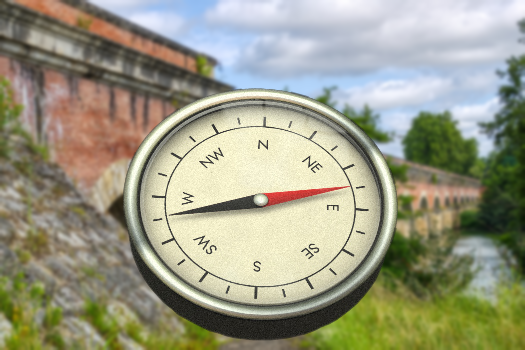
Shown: ° 75
